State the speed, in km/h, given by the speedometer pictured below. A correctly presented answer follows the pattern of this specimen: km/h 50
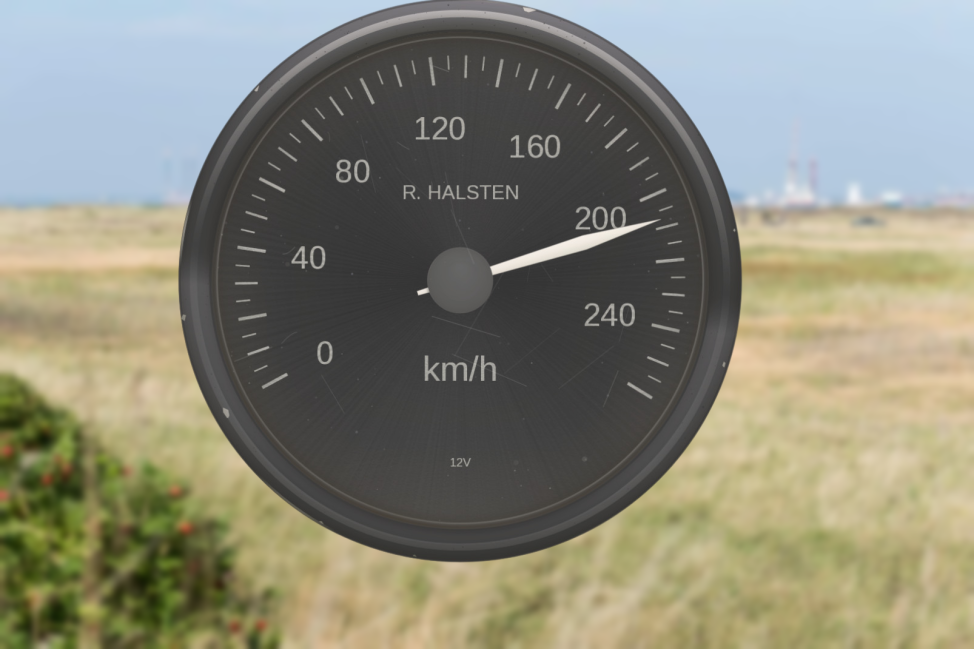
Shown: km/h 207.5
